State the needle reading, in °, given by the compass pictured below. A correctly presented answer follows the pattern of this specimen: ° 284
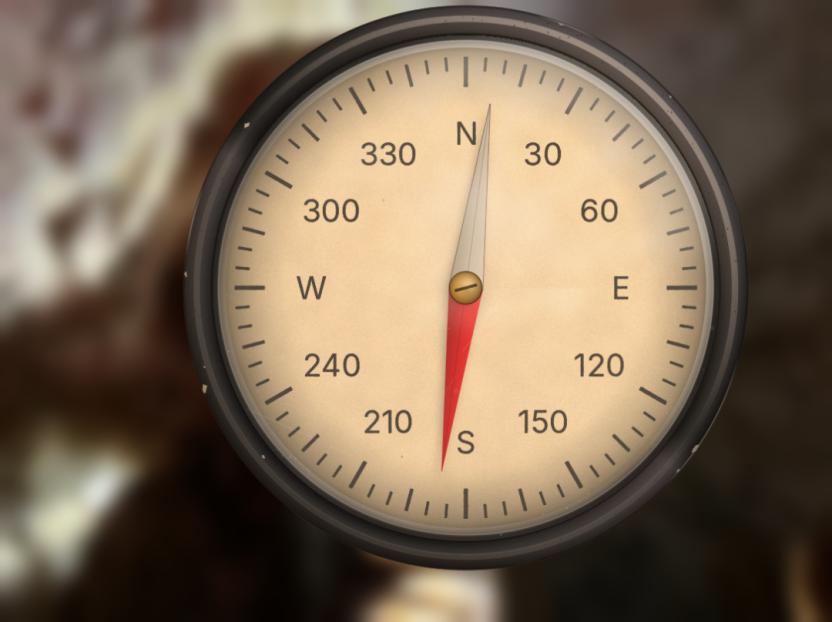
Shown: ° 187.5
